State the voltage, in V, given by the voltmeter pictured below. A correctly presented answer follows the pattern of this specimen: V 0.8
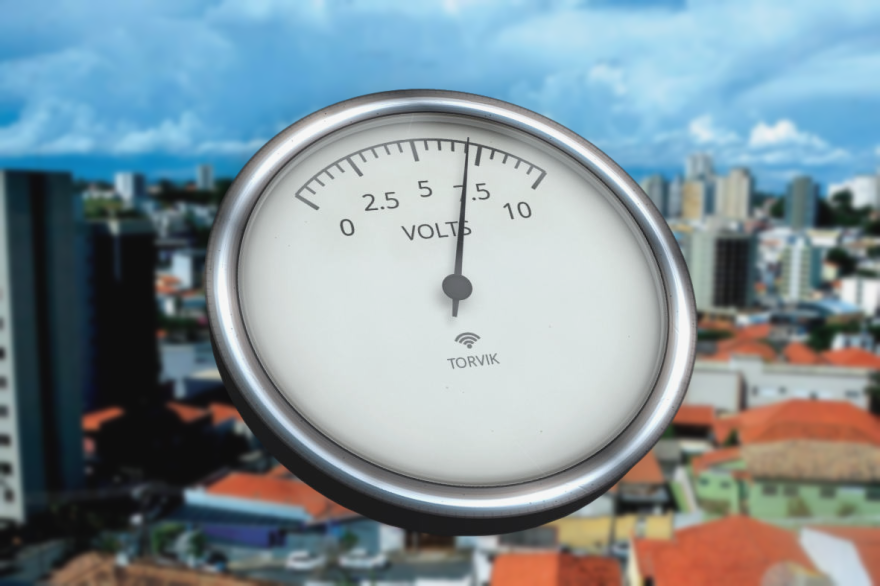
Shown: V 7
